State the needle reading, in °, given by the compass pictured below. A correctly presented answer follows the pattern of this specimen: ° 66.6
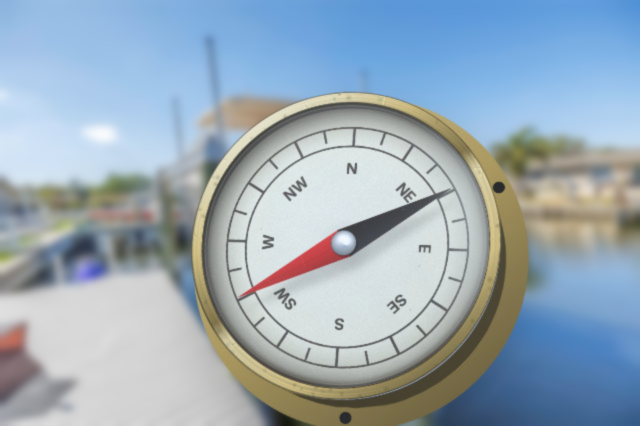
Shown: ° 240
